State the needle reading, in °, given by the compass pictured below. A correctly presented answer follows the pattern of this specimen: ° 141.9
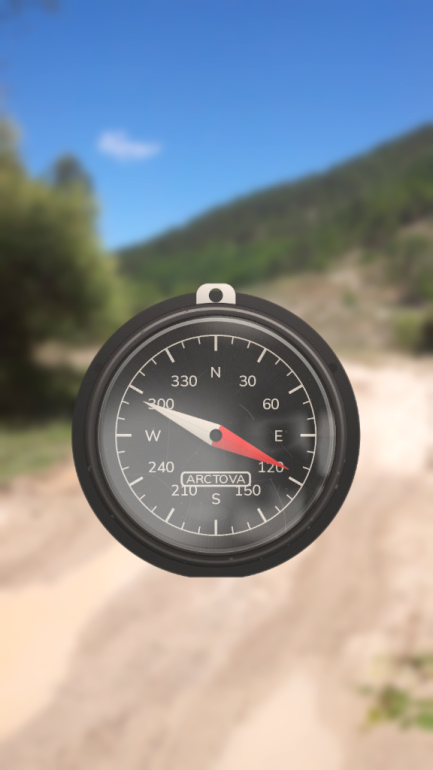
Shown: ° 115
